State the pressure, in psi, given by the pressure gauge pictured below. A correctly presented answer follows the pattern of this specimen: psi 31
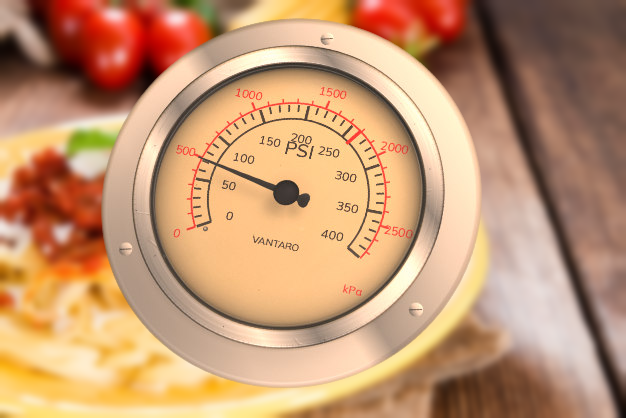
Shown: psi 70
